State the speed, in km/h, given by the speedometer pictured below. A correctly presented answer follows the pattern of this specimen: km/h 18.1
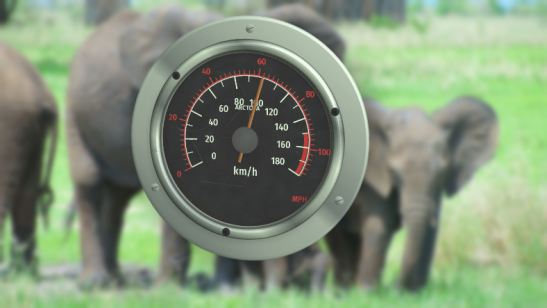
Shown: km/h 100
